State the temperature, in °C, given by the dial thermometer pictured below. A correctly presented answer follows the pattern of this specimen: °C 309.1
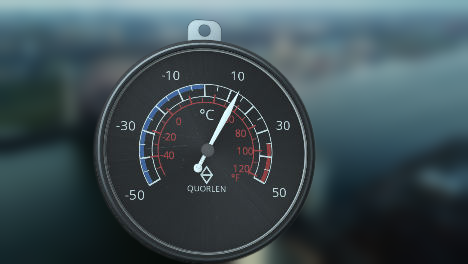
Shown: °C 12.5
